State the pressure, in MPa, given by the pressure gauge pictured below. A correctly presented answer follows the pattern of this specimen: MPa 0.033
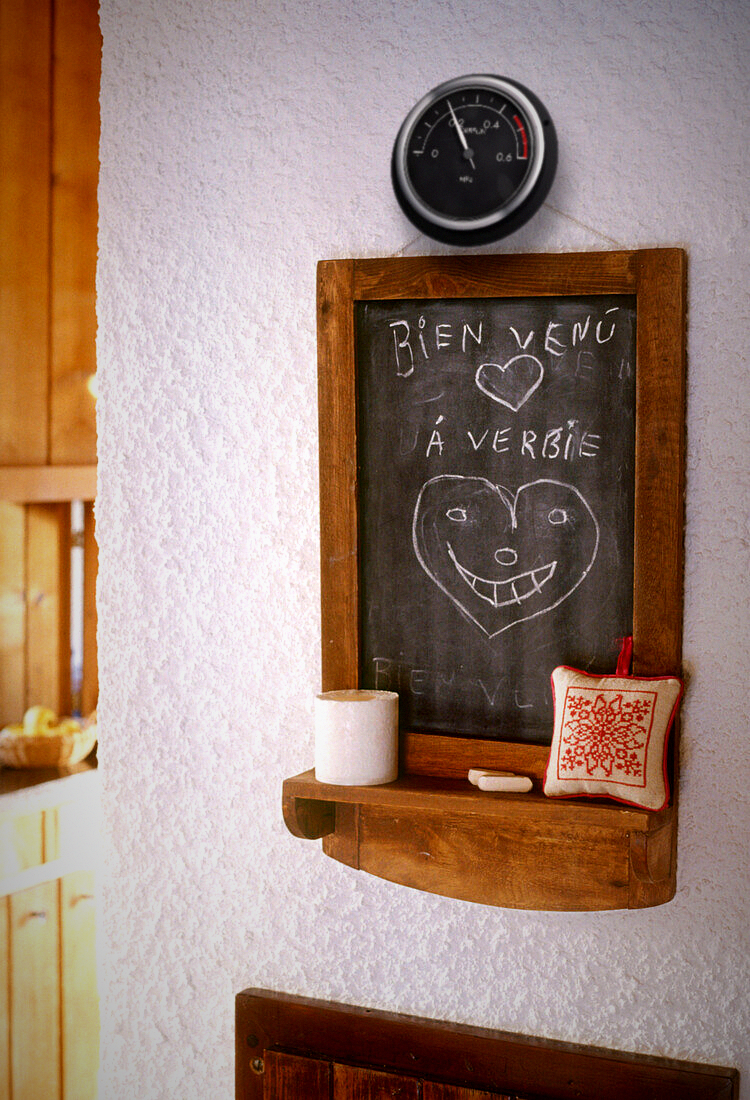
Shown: MPa 0.2
